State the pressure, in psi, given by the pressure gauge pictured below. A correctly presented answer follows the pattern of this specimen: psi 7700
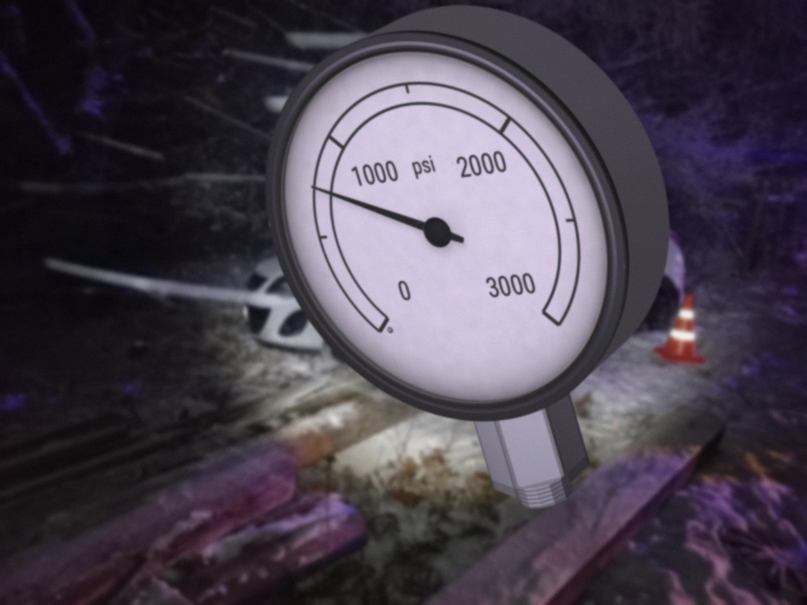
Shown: psi 750
